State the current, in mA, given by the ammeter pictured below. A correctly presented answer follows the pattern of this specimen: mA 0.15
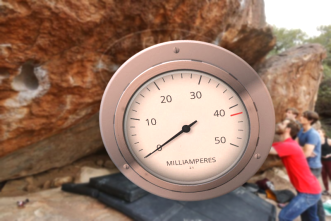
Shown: mA 0
